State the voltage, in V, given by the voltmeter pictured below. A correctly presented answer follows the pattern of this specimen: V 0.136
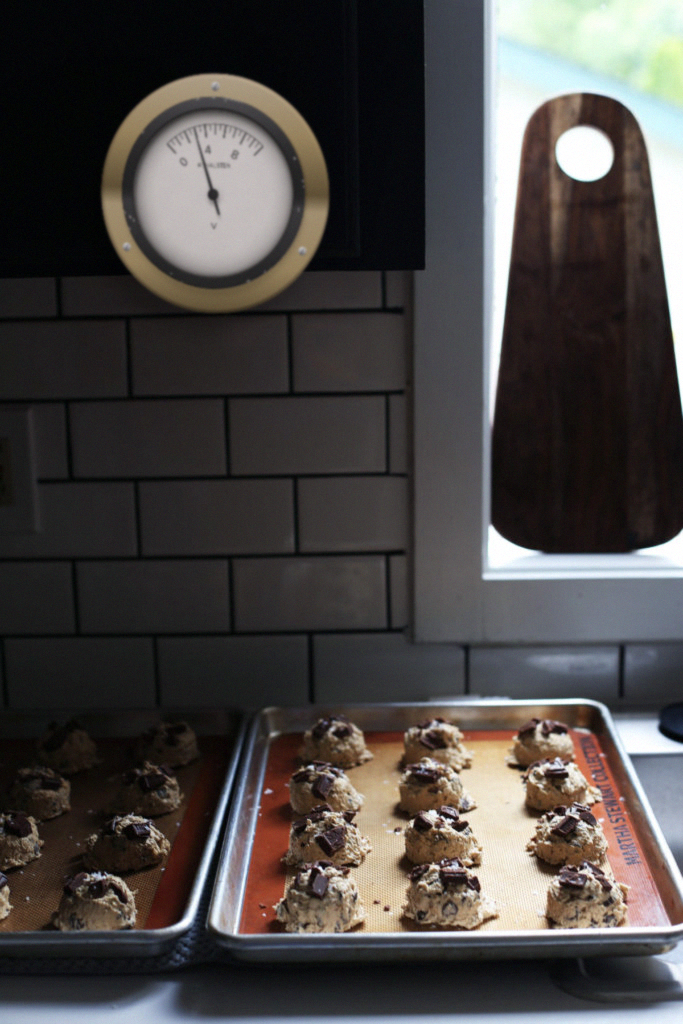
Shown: V 3
